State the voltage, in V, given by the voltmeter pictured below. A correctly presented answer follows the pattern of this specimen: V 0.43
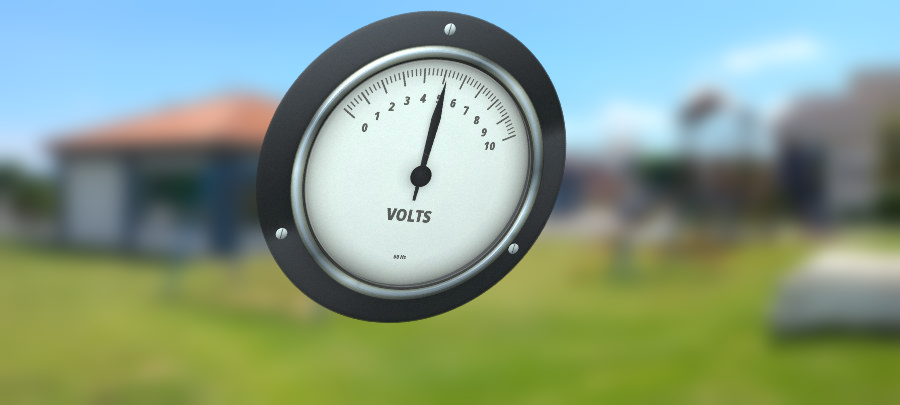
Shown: V 5
